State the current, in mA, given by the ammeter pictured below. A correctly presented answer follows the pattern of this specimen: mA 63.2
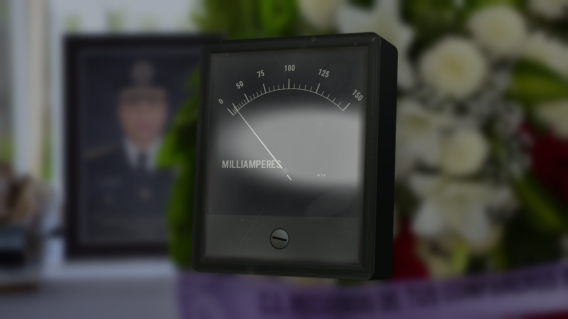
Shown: mA 25
